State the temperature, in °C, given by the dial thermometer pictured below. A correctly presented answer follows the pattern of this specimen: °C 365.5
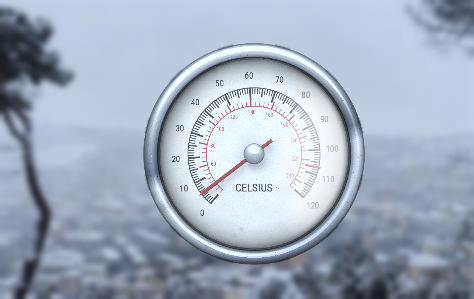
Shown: °C 5
